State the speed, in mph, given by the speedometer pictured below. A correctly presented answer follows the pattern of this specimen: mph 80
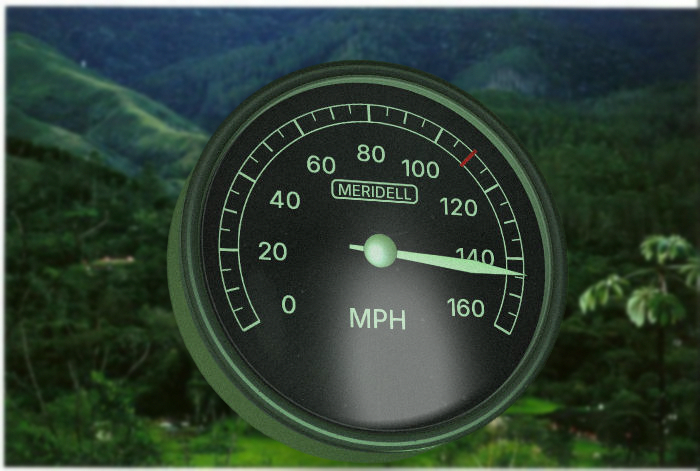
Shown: mph 145
